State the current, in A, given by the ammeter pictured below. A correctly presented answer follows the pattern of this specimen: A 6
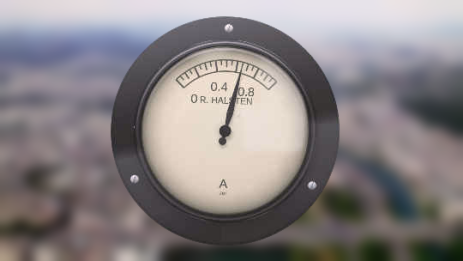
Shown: A 0.65
